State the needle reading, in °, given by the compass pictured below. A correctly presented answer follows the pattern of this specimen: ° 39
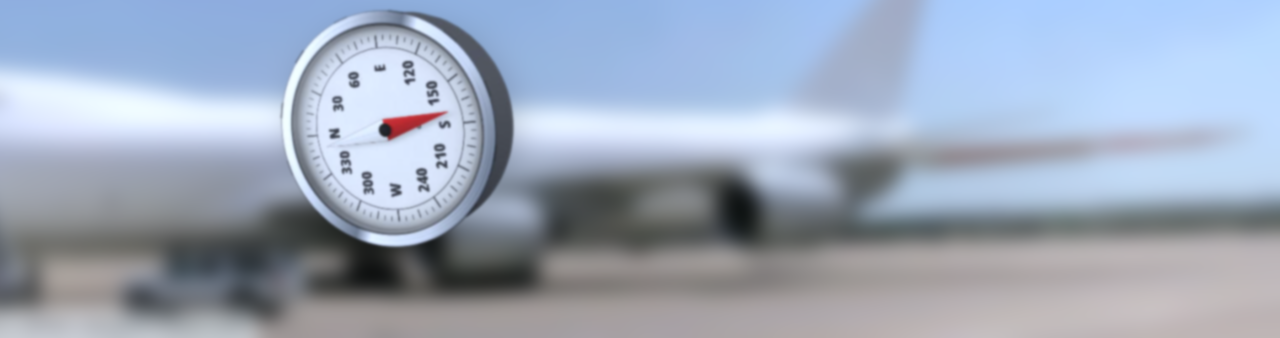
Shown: ° 170
